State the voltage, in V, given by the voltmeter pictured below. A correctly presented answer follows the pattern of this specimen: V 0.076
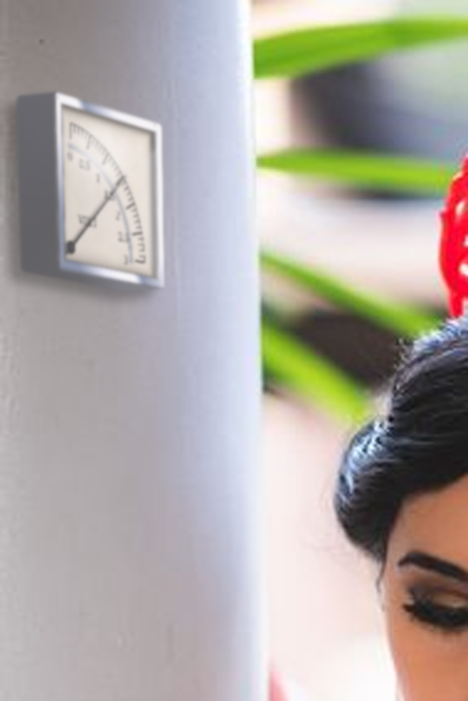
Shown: V 1.5
